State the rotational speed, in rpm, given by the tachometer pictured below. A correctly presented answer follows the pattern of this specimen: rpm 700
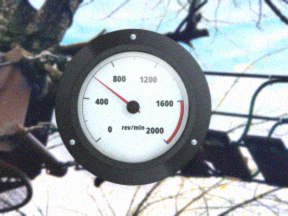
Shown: rpm 600
